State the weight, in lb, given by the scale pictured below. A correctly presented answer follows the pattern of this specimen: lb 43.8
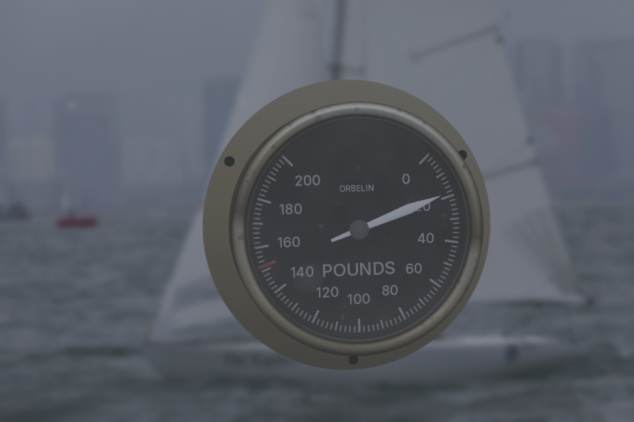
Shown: lb 18
